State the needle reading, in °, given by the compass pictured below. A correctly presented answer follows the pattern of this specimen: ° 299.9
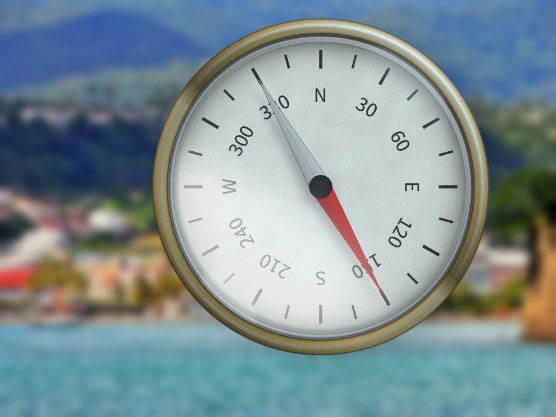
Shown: ° 150
